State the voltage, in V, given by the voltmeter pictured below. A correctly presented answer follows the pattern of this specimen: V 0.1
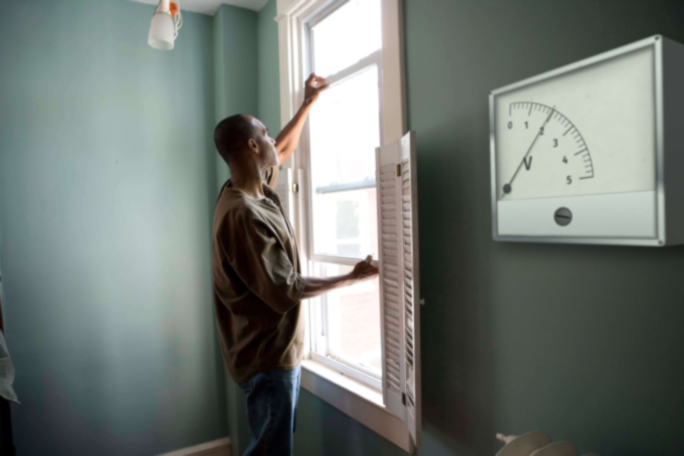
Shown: V 2
